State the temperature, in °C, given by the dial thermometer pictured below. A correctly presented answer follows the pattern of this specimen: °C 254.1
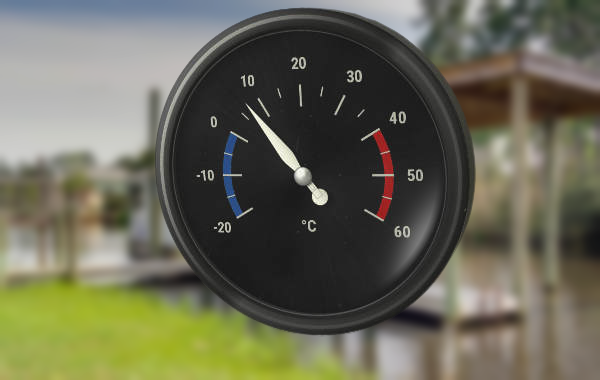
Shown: °C 7.5
